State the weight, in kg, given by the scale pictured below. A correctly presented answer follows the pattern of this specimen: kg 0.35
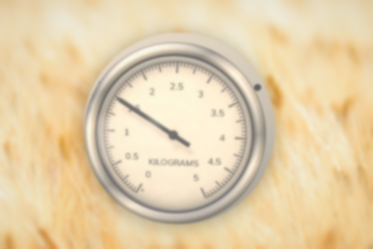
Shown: kg 1.5
